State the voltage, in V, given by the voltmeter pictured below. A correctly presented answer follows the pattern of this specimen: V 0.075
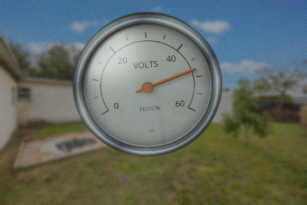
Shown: V 47.5
